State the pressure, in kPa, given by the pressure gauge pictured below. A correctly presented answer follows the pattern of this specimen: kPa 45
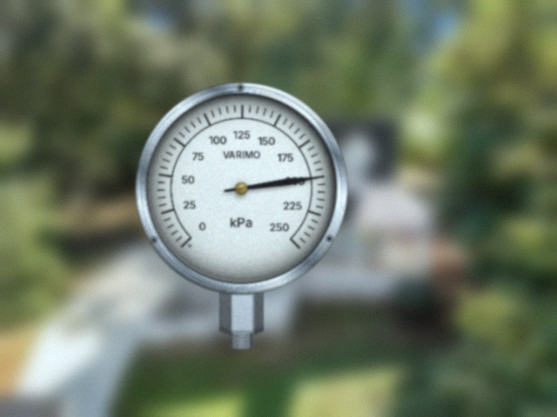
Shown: kPa 200
